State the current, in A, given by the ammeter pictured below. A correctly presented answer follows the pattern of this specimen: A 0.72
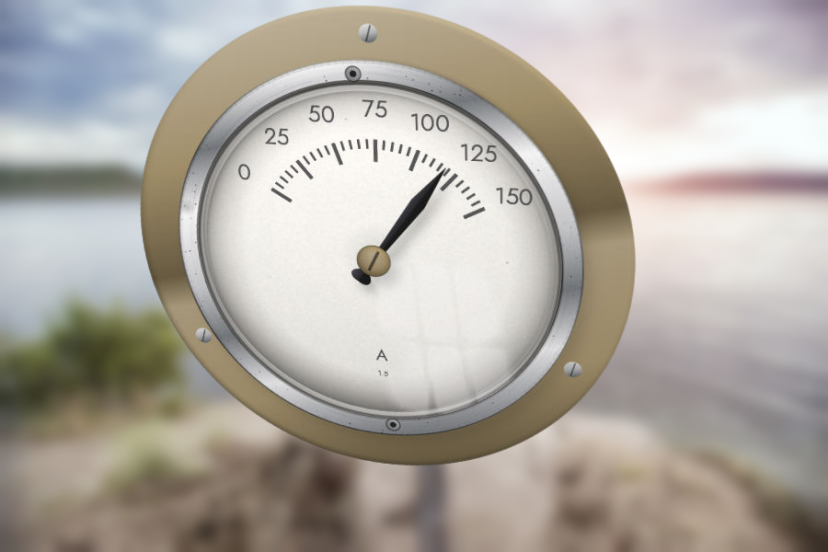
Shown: A 117.5
